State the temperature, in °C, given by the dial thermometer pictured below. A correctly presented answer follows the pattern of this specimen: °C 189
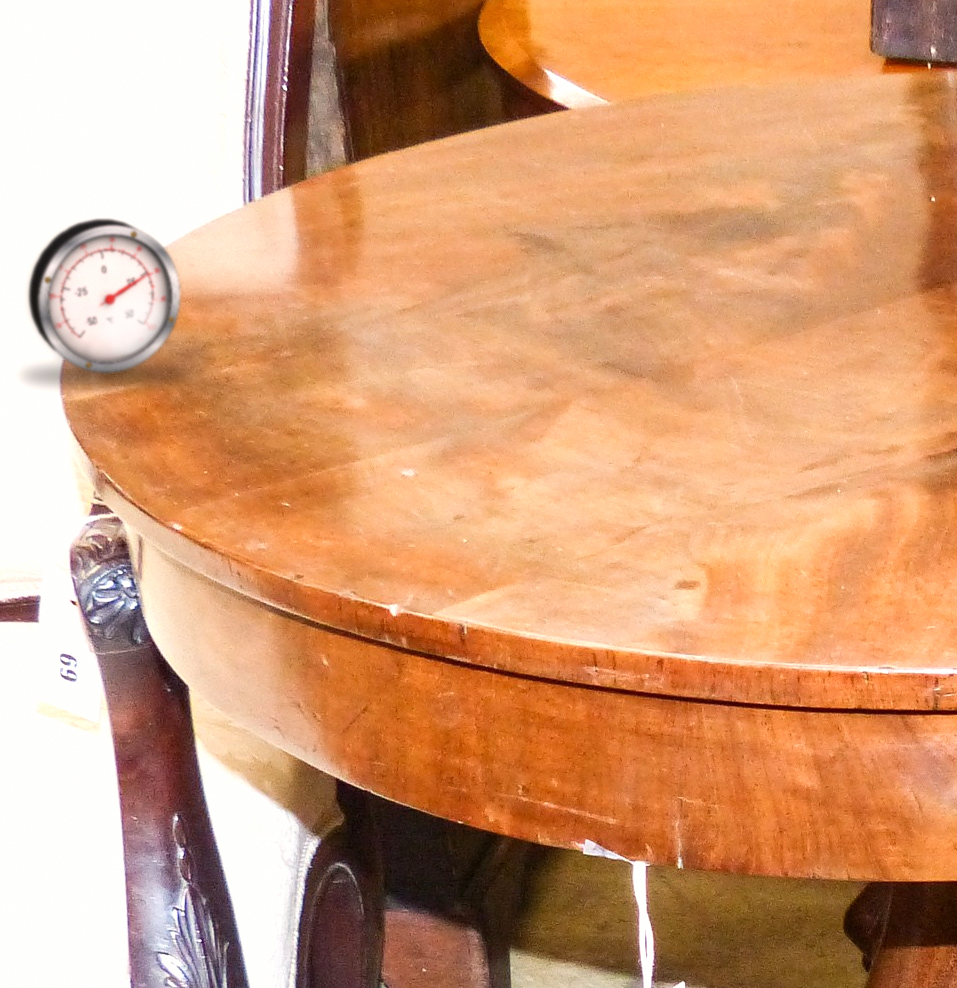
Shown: °C 25
